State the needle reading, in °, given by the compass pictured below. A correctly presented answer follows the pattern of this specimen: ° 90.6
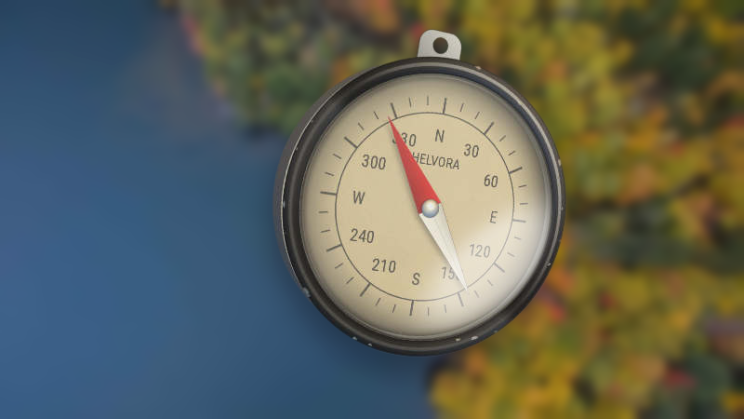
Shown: ° 325
